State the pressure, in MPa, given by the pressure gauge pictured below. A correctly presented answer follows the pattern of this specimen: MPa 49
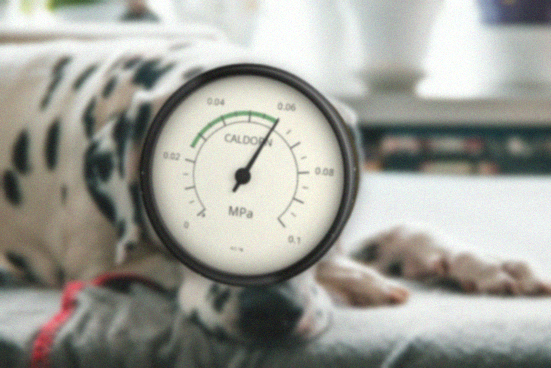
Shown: MPa 0.06
